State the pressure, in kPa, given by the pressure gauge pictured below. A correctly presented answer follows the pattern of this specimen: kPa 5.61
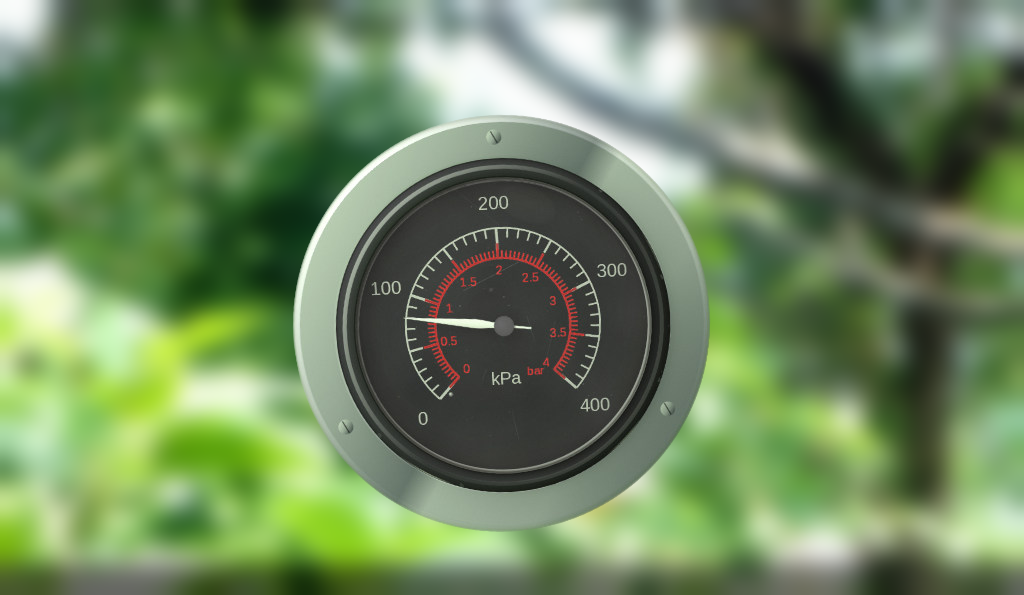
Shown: kPa 80
